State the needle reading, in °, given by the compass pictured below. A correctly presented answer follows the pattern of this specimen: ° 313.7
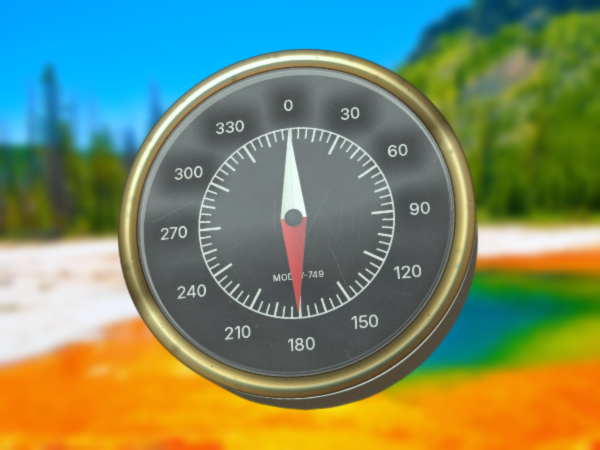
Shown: ° 180
